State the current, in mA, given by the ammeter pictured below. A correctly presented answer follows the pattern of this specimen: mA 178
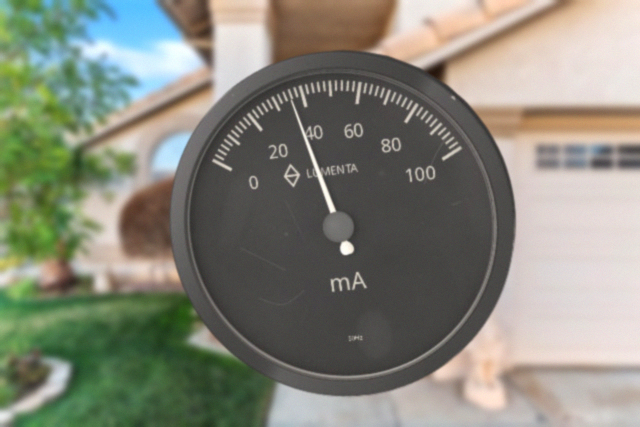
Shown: mA 36
